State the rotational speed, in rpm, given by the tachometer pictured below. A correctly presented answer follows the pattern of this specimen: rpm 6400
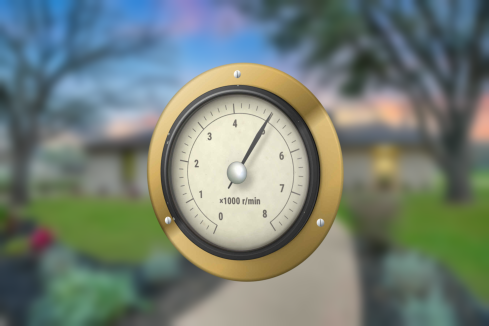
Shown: rpm 5000
